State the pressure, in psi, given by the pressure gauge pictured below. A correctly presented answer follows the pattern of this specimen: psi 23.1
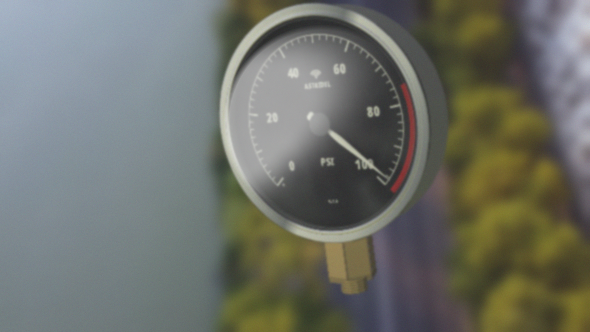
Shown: psi 98
